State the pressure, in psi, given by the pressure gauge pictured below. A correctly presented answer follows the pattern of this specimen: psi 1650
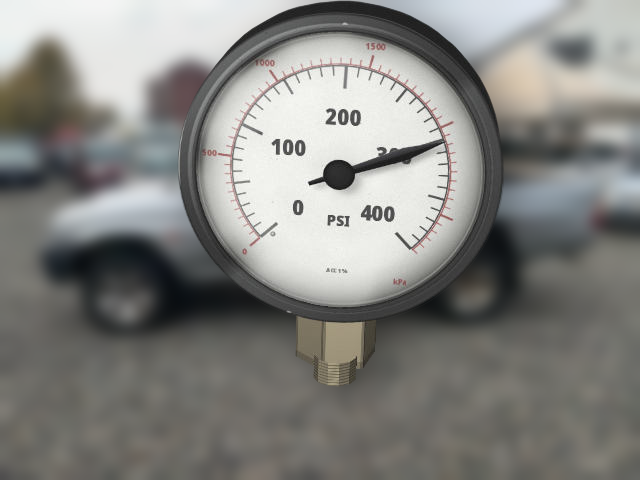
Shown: psi 300
